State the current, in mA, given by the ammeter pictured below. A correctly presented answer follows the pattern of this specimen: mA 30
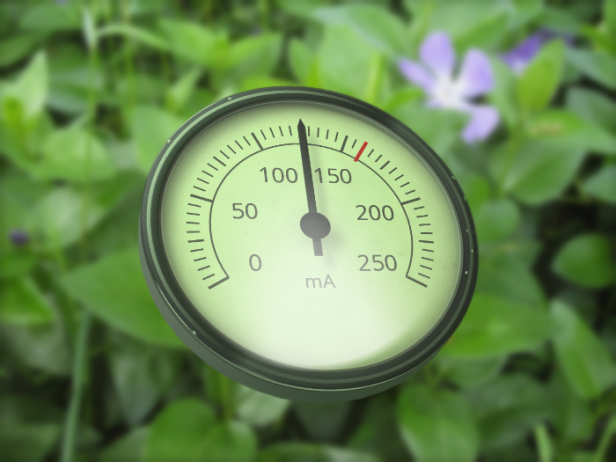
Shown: mA 125
